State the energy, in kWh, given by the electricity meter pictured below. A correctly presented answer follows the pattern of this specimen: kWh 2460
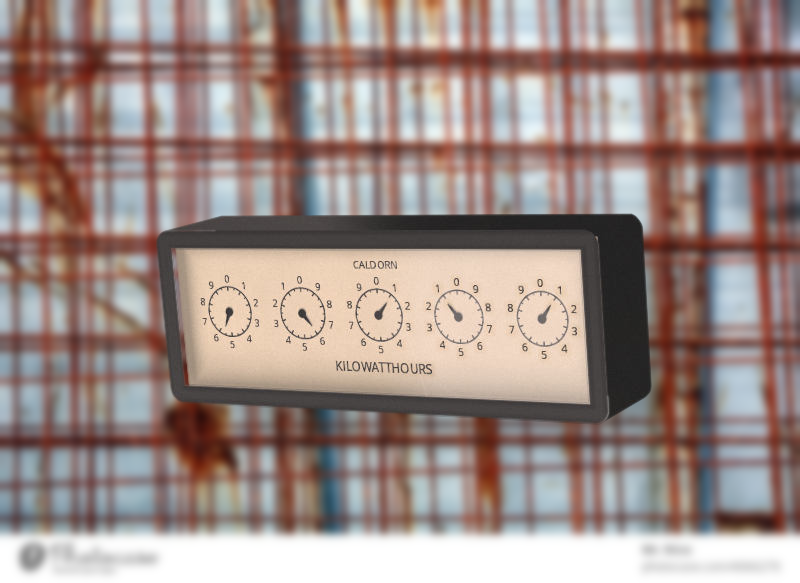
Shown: kWh 56111
